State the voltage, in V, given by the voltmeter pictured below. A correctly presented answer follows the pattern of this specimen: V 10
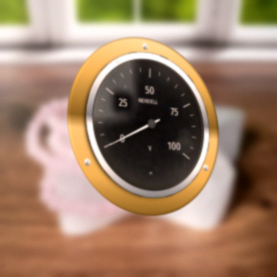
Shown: V 0
